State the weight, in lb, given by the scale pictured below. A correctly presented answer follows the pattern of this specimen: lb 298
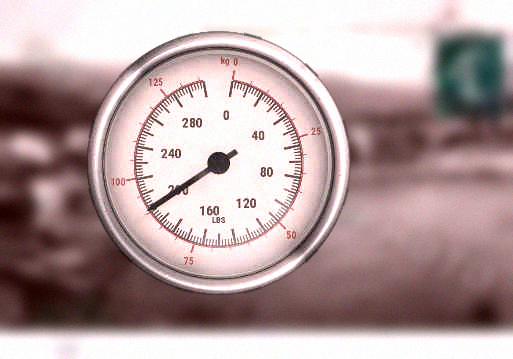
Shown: lb 200
